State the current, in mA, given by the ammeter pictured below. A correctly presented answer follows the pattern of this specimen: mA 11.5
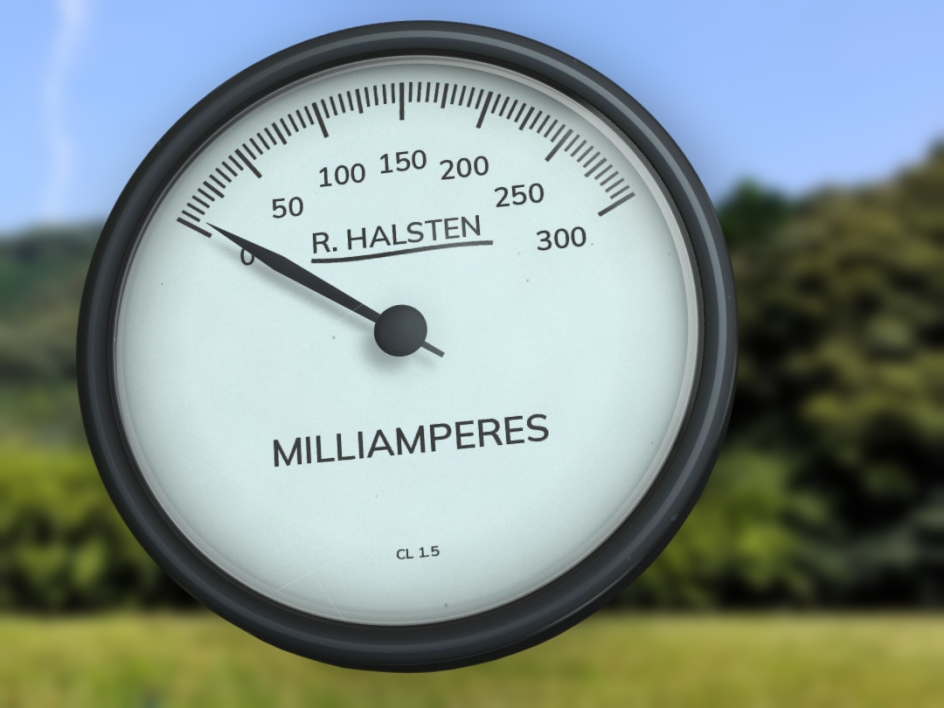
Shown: mA 5
